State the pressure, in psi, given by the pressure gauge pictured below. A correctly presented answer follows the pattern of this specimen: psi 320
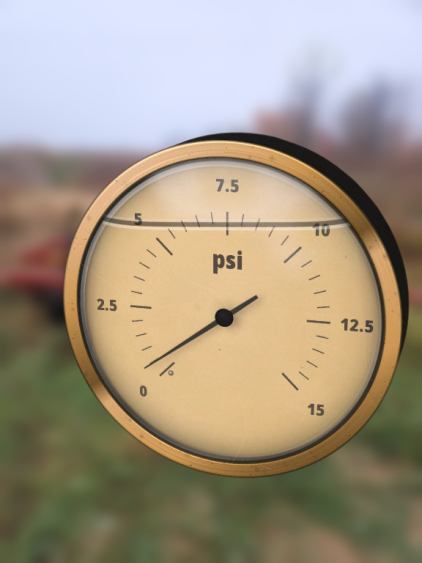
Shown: psi 0.5
